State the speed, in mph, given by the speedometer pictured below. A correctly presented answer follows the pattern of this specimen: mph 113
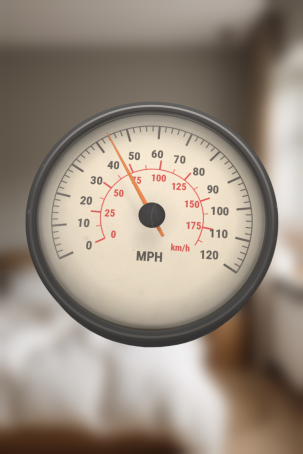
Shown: mph 44
